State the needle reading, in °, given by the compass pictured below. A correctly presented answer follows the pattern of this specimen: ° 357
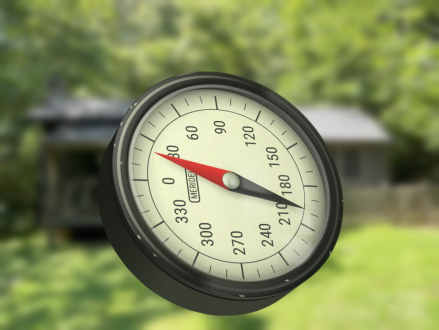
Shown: ° 20
